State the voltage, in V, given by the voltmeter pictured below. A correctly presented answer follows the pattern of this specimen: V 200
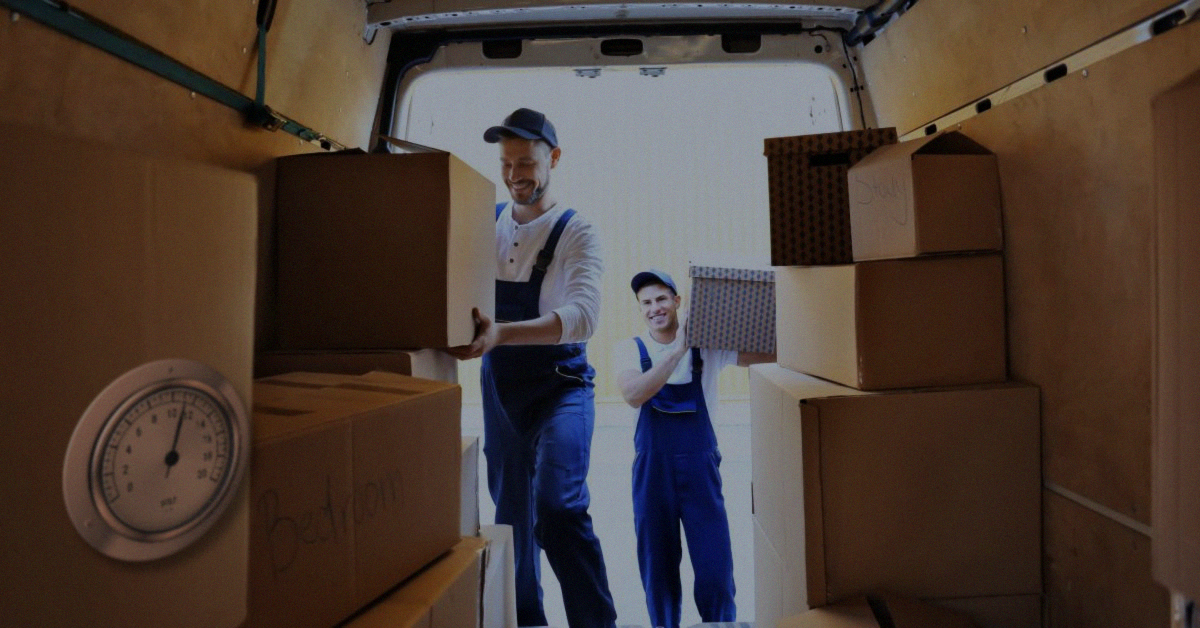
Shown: V 11
